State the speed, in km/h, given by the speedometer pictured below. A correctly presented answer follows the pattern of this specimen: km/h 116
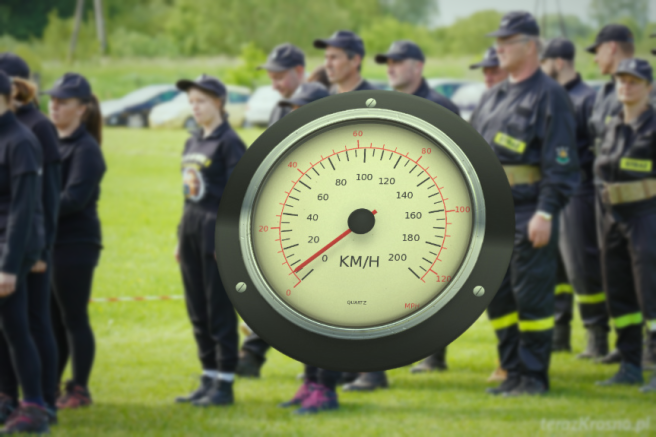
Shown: km/h 5
